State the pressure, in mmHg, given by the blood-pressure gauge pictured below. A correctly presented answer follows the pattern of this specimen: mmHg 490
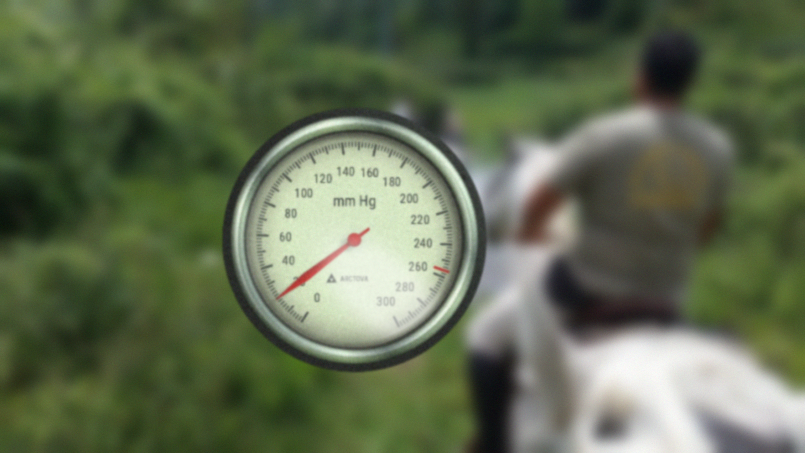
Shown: mmHg 20
